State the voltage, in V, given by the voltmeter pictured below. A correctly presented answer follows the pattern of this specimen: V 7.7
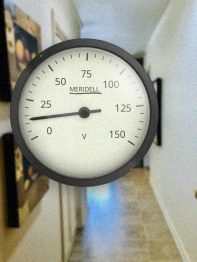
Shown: V 12.5
